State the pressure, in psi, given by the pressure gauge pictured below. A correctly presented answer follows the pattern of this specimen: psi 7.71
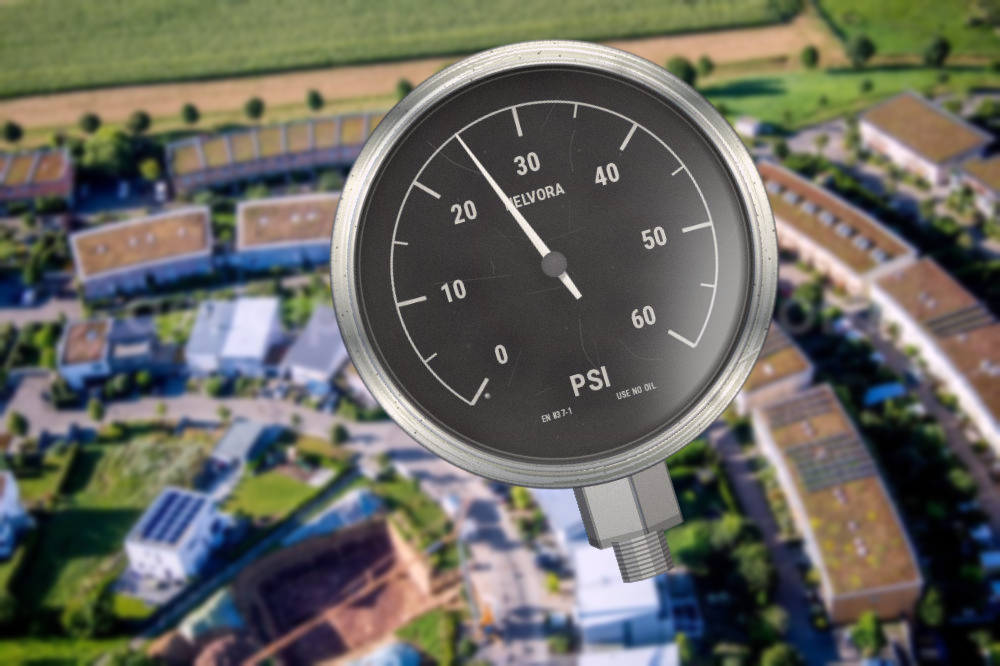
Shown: psi 25
